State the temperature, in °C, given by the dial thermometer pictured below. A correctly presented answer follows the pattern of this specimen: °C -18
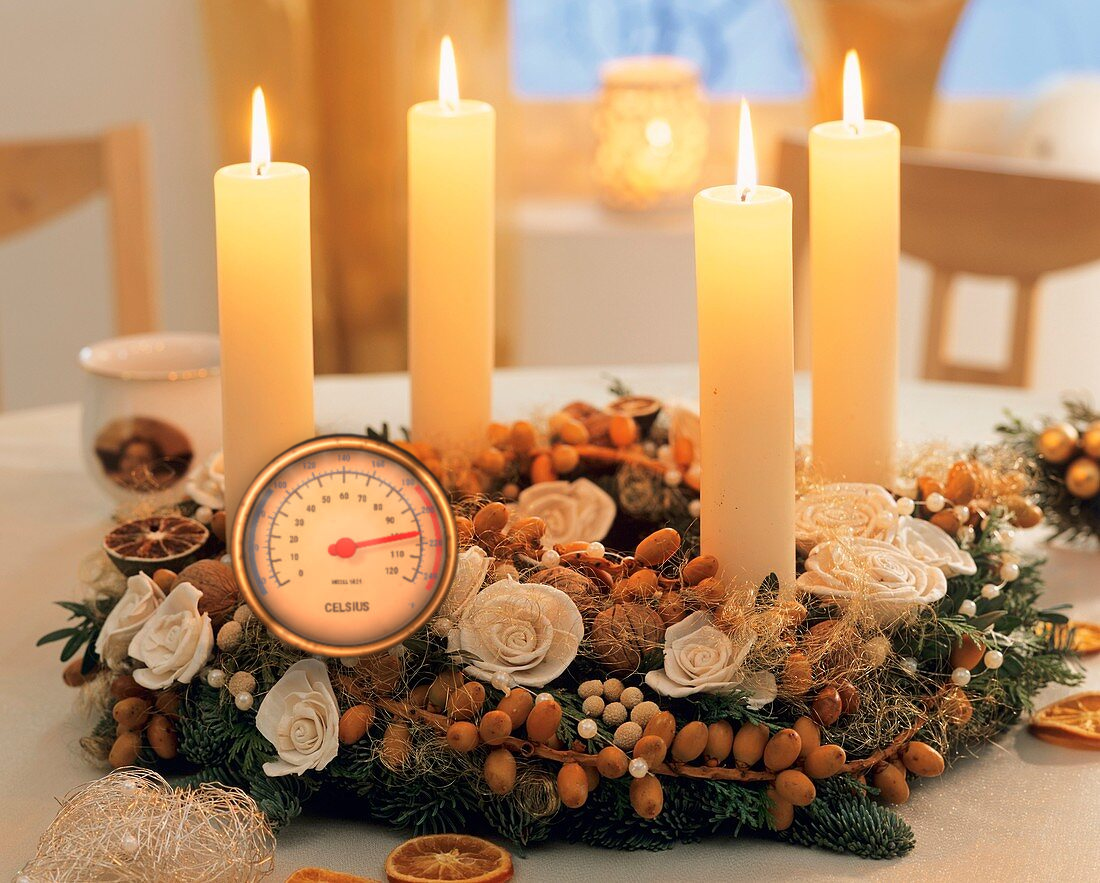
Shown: °C 100
